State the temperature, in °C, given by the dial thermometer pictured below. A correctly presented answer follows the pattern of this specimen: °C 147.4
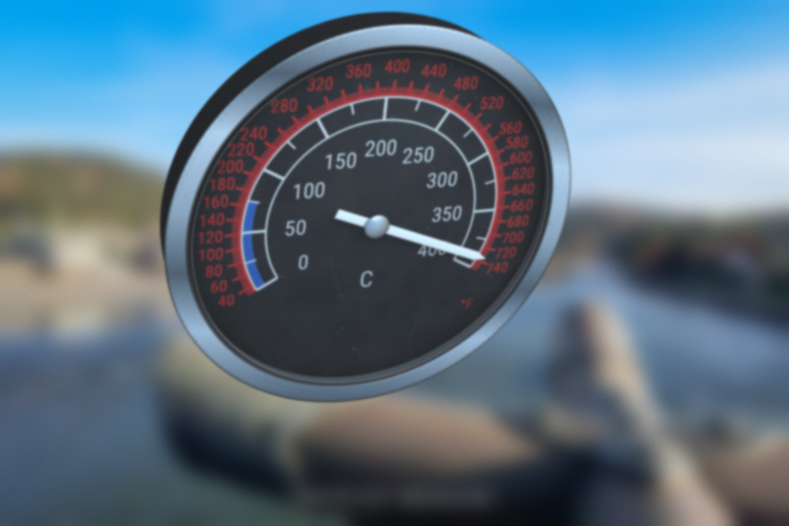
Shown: °C 387.5
